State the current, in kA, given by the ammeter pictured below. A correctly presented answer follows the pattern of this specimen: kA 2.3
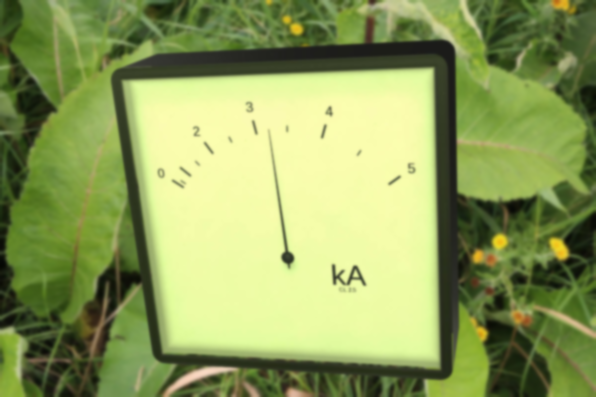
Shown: kA 3.25
